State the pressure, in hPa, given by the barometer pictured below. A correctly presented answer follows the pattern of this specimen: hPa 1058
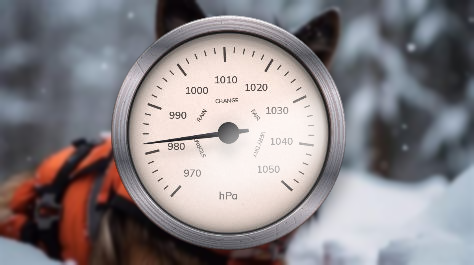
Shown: hPa 982
